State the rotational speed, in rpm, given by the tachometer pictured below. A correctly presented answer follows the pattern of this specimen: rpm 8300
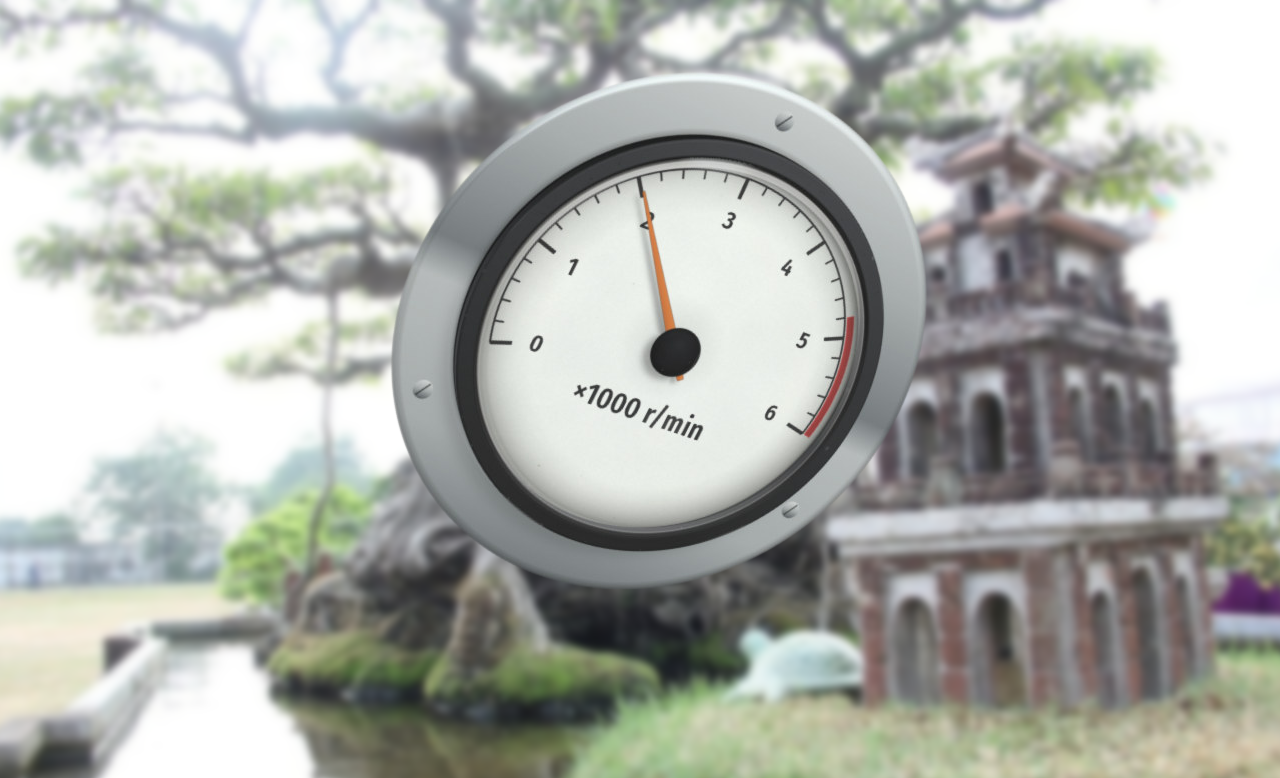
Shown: rpm 2000
